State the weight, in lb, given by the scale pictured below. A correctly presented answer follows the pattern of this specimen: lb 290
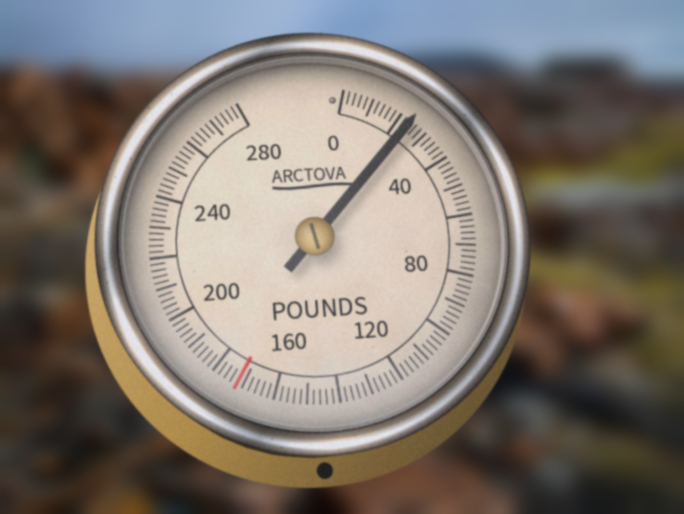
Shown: lb 24
